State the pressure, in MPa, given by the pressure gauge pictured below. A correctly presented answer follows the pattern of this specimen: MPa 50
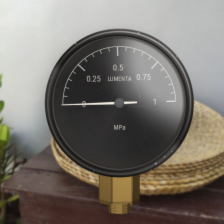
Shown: MPa 0
